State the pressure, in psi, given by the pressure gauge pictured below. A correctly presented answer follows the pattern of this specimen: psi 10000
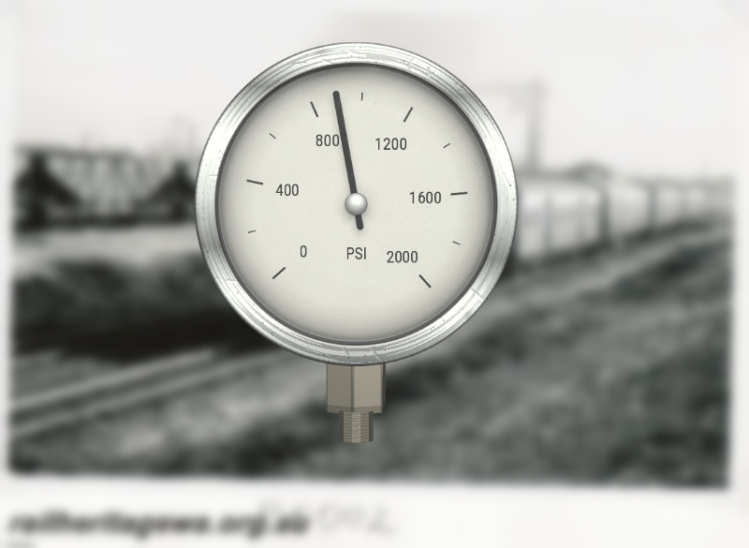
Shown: psi 900
